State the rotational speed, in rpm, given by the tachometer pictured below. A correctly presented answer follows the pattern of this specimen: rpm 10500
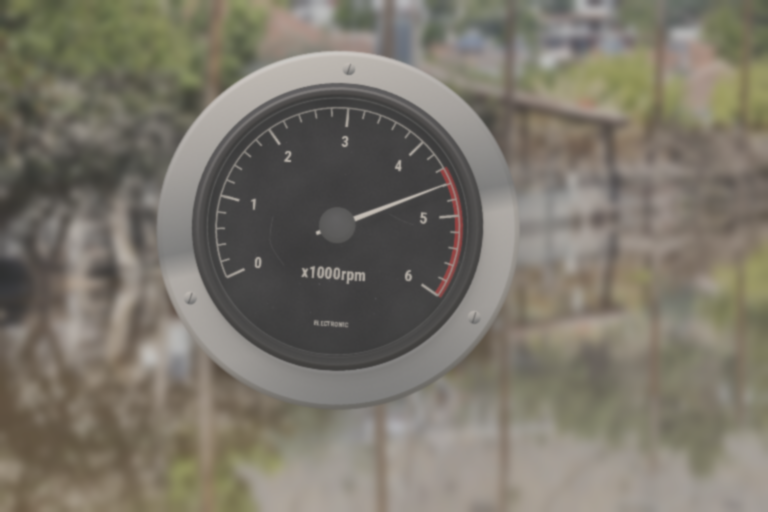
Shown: rpm 4600
